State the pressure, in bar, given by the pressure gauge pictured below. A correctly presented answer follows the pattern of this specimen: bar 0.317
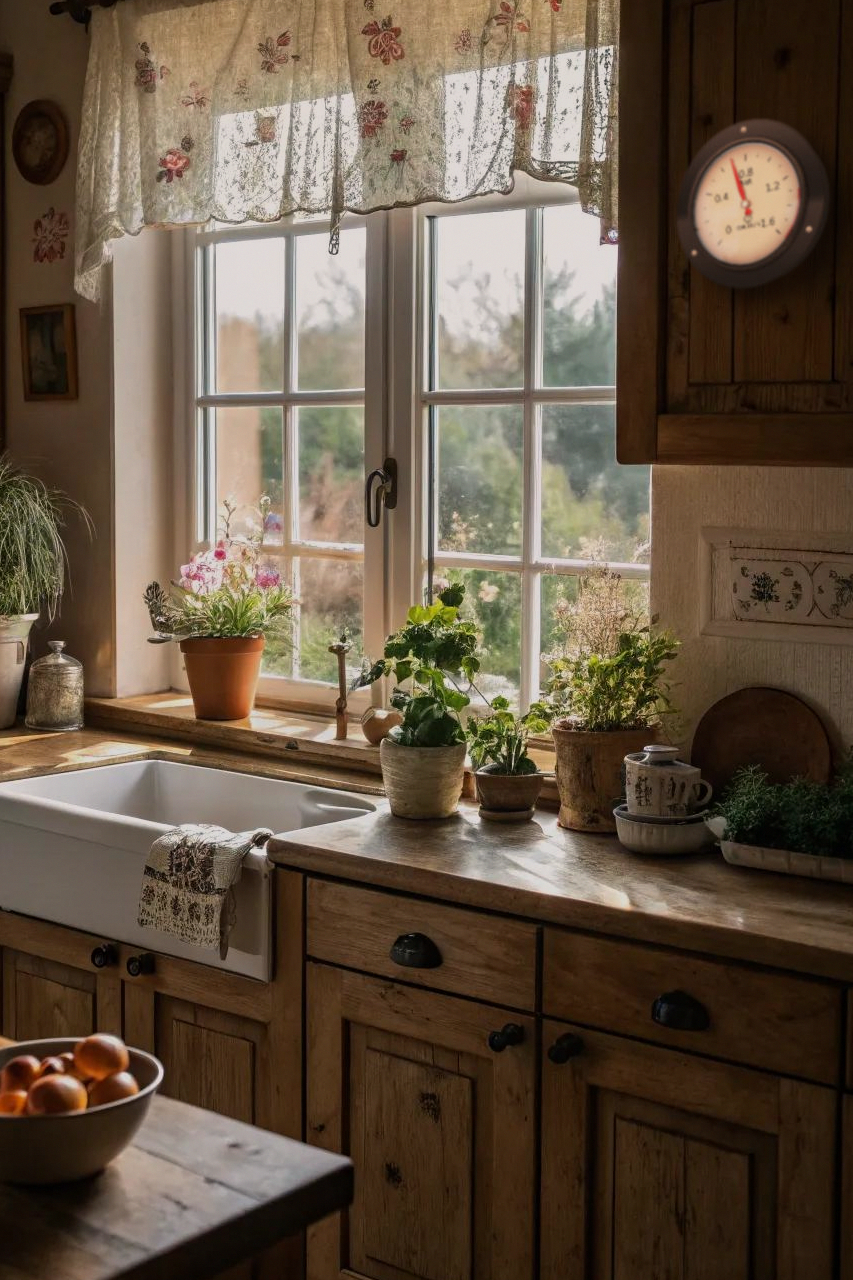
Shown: bar 0.7
